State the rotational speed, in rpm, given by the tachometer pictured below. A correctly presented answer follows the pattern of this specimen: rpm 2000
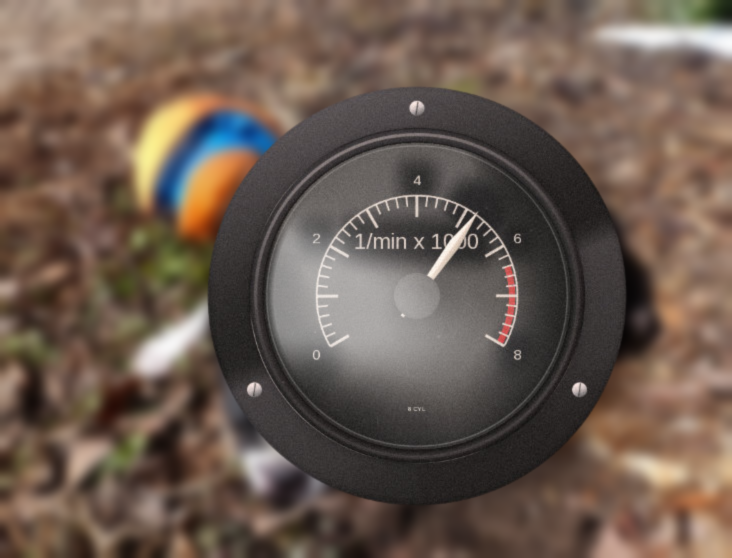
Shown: rpm 5200
